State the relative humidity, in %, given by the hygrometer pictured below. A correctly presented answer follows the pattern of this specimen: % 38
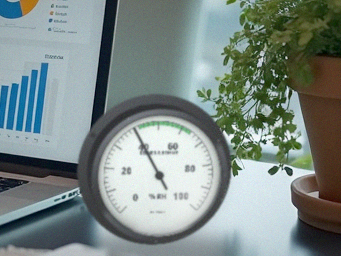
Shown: % 40
